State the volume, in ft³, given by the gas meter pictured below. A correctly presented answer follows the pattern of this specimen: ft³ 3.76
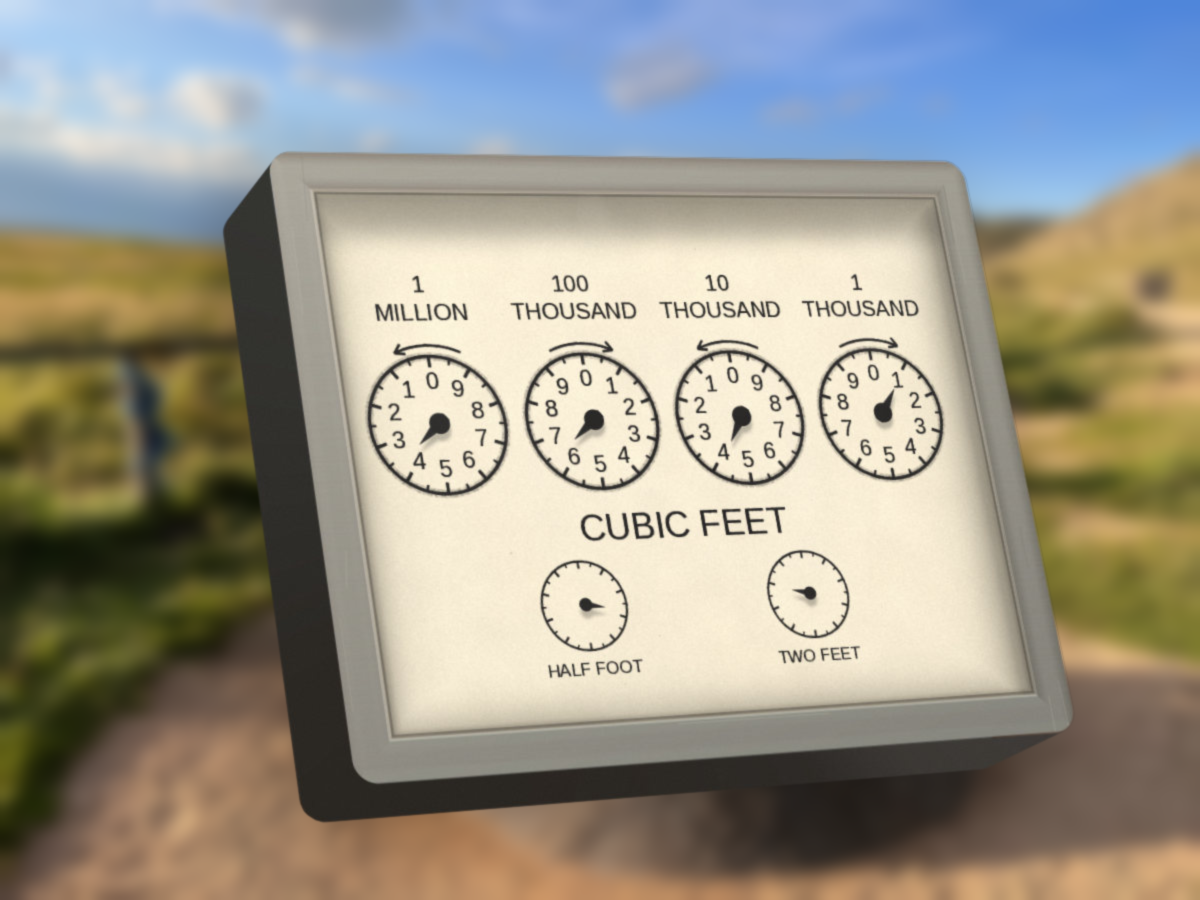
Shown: ft³ 364100
